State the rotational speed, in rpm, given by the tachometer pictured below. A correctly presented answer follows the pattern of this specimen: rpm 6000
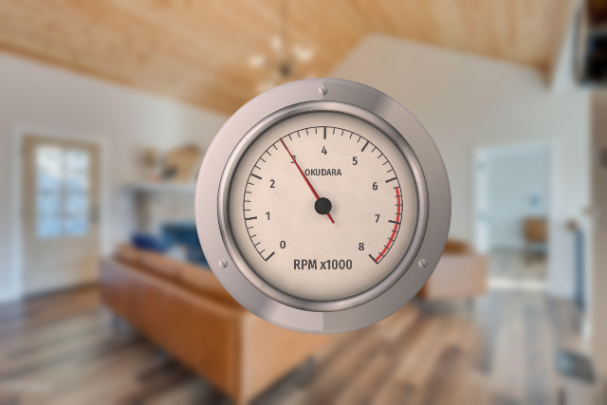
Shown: rpm 3000
